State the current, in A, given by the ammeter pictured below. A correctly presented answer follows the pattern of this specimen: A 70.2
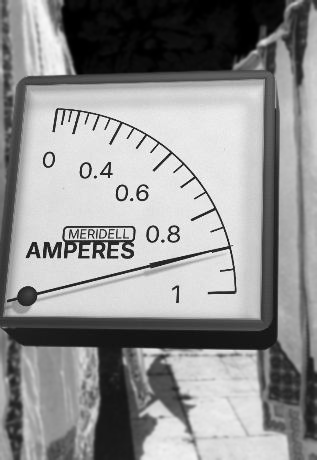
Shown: A 0.9
